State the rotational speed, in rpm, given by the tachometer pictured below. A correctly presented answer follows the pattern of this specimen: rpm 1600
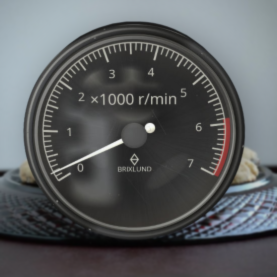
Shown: rpm 200
